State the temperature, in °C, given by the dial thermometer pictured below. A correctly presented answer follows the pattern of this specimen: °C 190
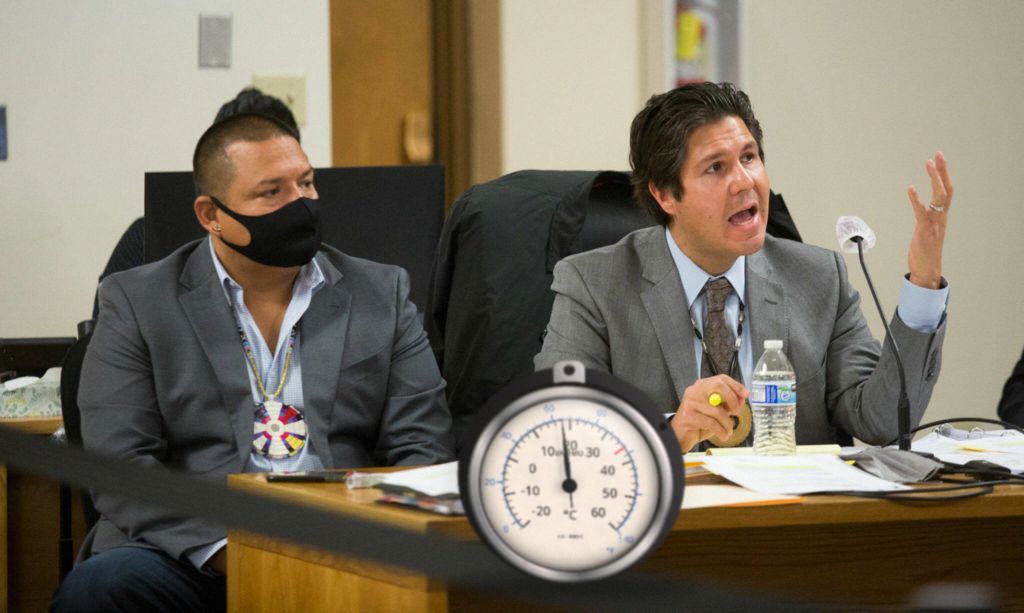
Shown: °C 18
